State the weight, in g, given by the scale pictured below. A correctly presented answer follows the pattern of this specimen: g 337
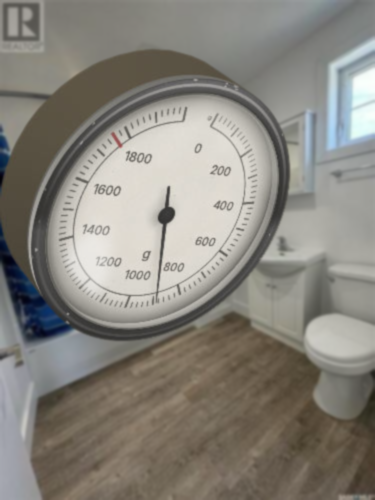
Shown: g 900
